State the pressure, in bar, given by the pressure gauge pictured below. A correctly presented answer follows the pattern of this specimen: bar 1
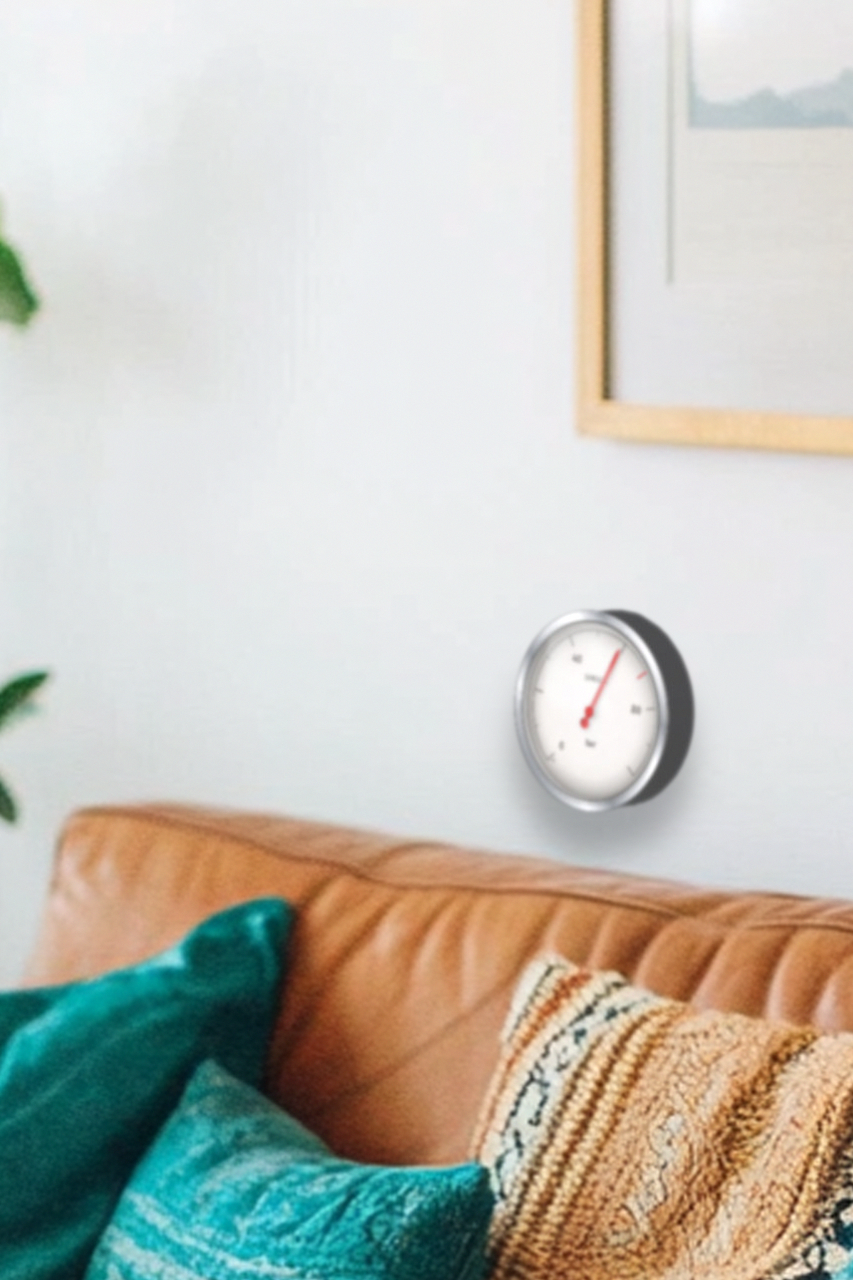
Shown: bar 60
